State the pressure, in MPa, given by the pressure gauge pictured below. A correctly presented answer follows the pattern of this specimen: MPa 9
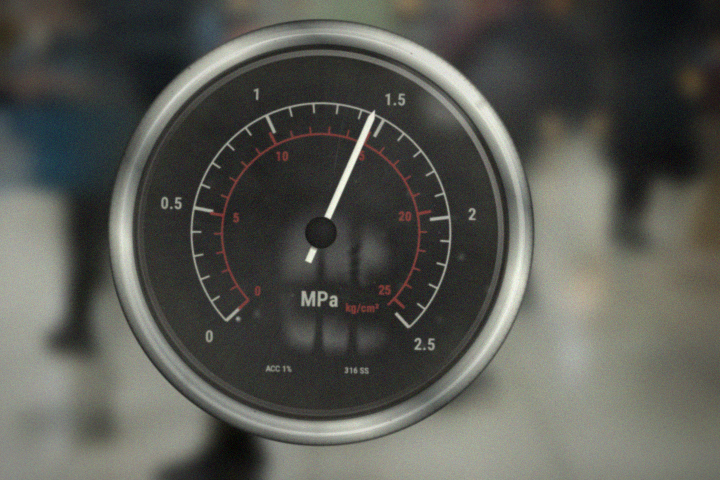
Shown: MPa 1.45
